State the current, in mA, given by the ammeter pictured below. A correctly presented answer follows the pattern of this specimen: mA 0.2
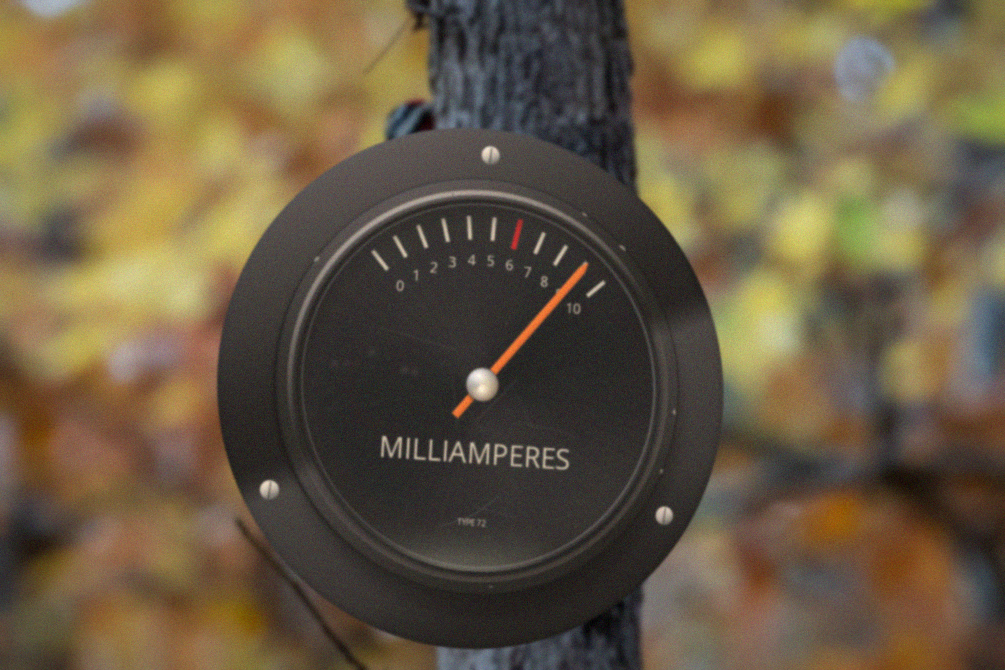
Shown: mA 9
